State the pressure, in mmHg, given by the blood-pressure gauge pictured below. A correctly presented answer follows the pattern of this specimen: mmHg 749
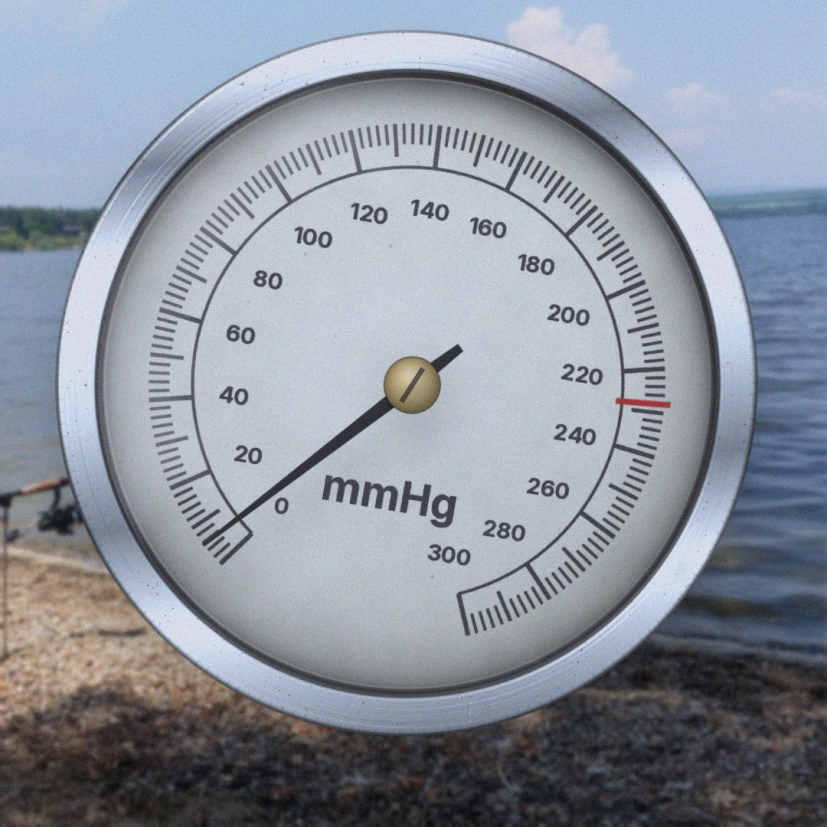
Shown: mmHg 6
